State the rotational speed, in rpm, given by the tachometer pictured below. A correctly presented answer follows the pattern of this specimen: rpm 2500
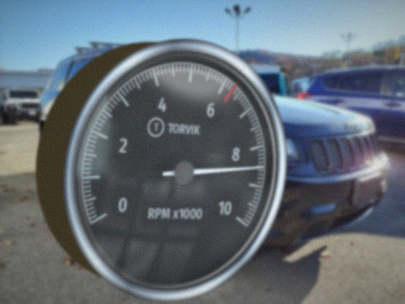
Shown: rpm 8500
